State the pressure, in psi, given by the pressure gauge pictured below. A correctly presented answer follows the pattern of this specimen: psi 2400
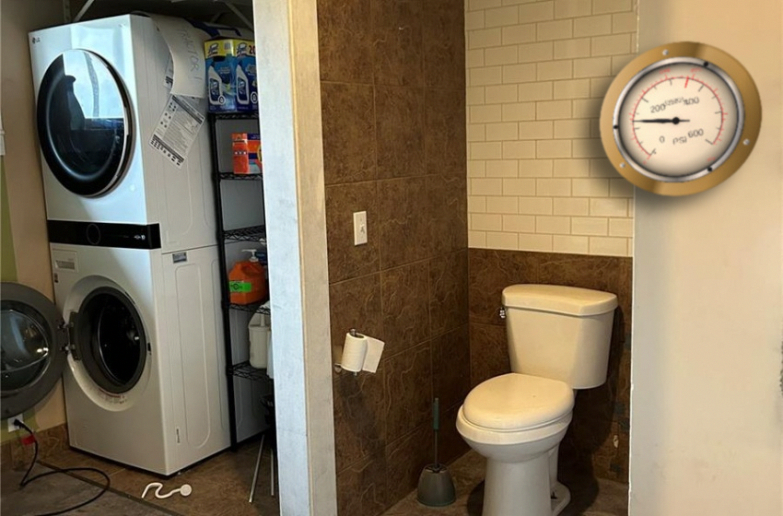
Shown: psi 125
